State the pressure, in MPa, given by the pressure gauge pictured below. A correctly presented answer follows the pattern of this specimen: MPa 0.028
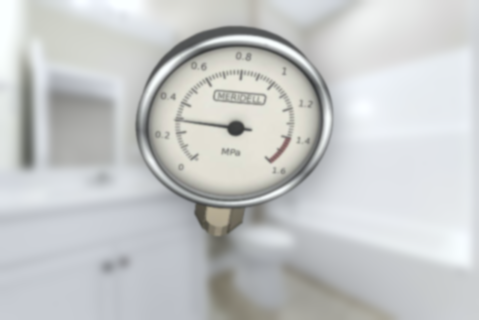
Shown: MPa 0.3
